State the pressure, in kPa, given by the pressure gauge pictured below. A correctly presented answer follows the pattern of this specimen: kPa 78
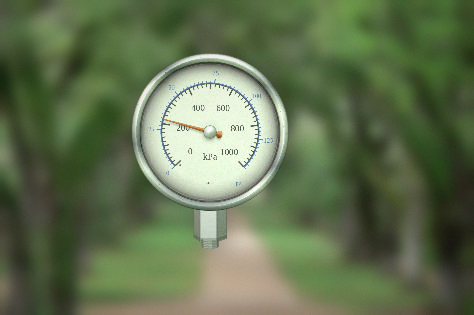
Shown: kPa 220
